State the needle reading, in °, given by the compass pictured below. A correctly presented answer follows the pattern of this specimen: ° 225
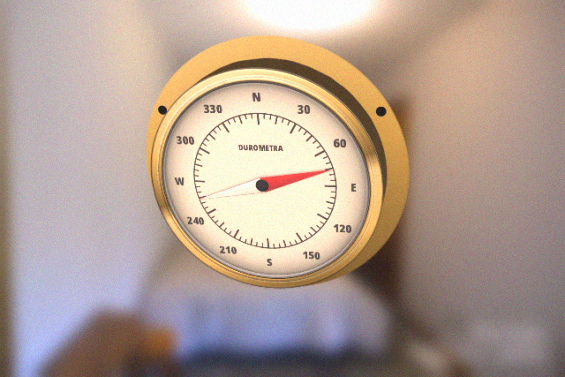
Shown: ° 75
